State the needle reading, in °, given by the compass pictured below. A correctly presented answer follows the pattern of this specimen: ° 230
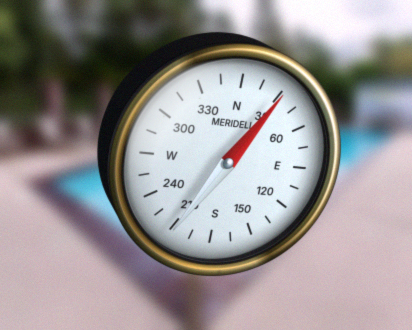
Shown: ° 30
